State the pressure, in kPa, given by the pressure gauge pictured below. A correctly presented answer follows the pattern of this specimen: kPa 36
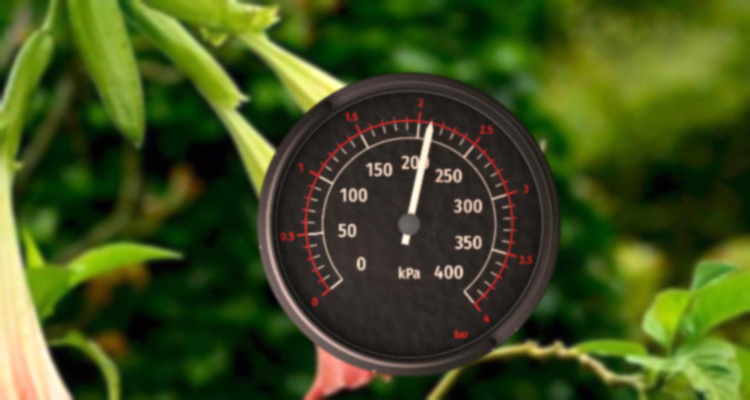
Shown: kPa 210
